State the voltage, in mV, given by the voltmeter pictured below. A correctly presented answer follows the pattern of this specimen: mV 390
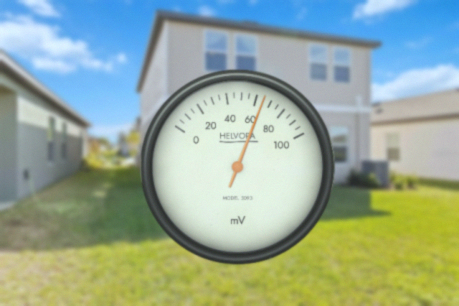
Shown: mV 65
